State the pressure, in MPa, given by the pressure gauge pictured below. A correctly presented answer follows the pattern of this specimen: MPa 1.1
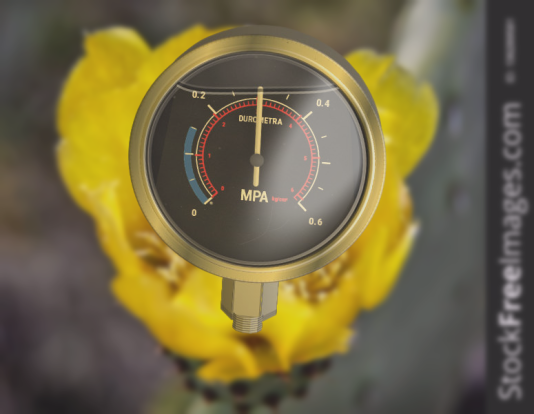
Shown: MPa 0.3
